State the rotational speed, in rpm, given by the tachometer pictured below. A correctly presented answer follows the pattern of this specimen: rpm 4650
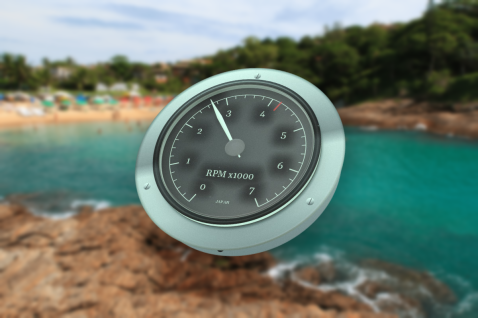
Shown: rpm 2700
